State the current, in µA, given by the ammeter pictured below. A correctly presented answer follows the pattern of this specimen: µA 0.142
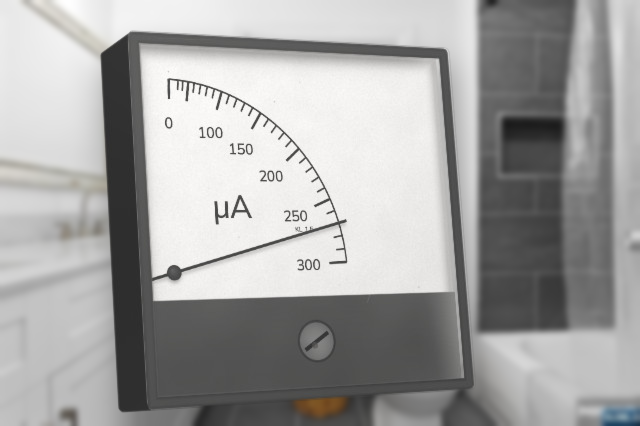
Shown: µA 270
